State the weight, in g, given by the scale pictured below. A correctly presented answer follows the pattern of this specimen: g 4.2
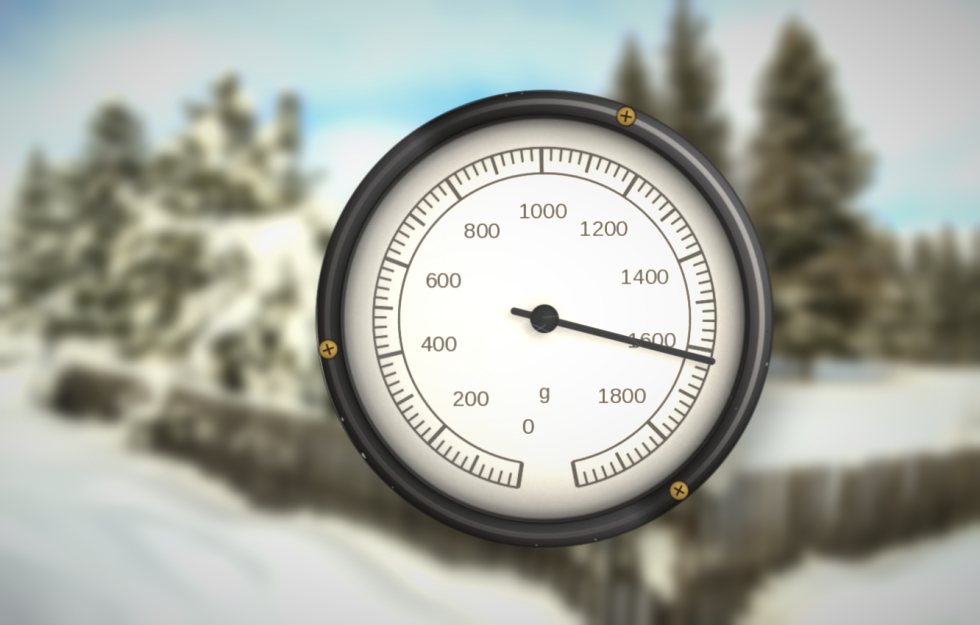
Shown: g 1620
